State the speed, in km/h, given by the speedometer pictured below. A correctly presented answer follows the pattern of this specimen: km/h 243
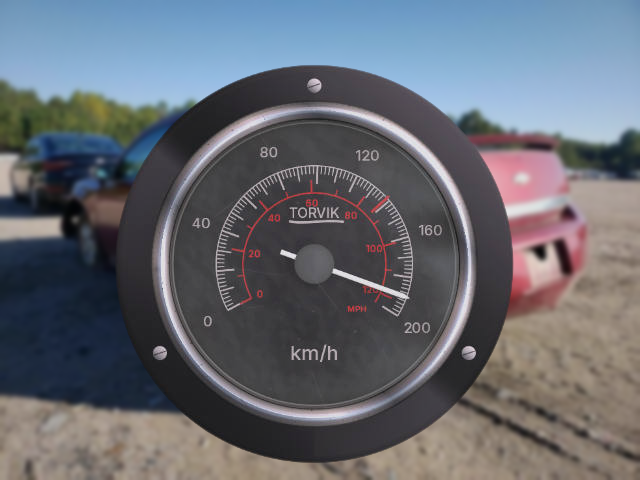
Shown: km/h 190
